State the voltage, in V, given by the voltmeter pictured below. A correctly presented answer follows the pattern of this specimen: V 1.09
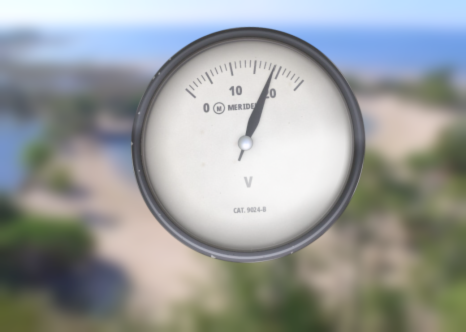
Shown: V 19
